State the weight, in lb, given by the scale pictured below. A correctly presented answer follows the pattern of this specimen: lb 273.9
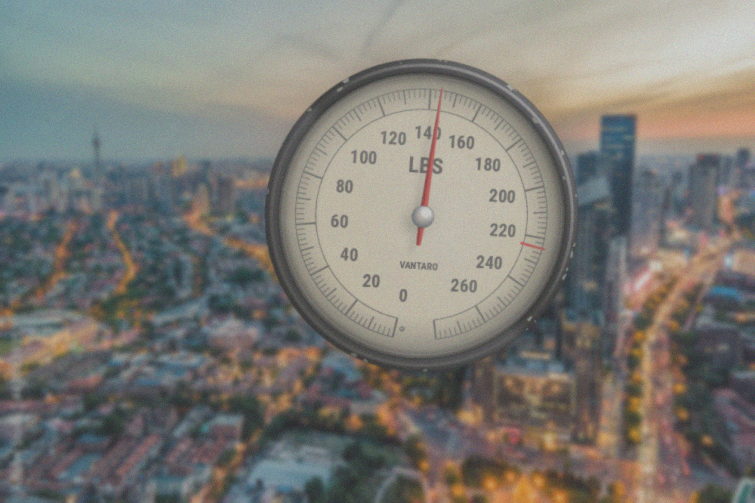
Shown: lb 144
